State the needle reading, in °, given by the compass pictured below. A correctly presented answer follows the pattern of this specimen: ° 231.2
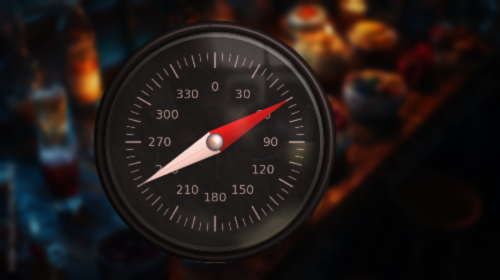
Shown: ° 60
